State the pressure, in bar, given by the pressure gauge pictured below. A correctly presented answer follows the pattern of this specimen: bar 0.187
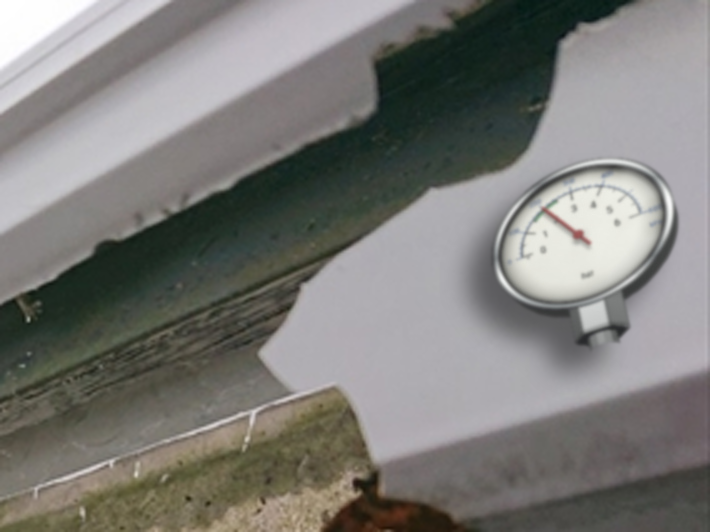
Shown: bar 2
